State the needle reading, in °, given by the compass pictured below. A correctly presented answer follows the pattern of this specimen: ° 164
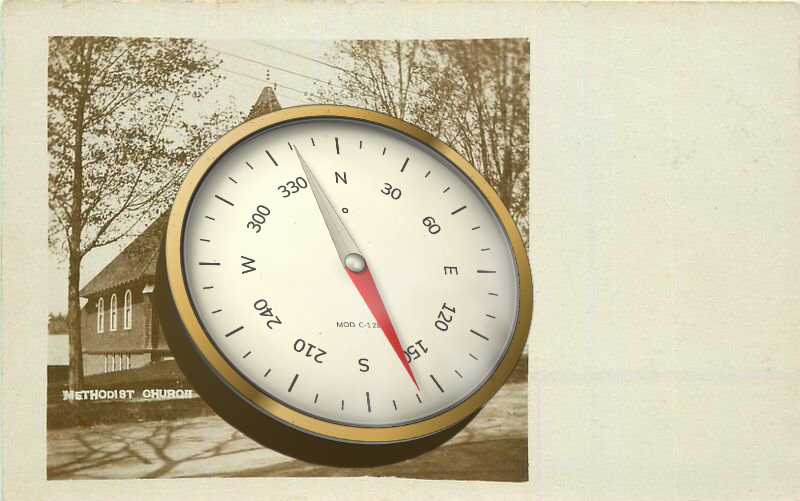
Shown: ° 160
